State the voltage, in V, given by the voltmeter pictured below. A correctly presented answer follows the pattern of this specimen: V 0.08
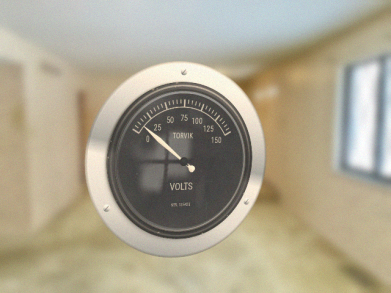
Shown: V 10
